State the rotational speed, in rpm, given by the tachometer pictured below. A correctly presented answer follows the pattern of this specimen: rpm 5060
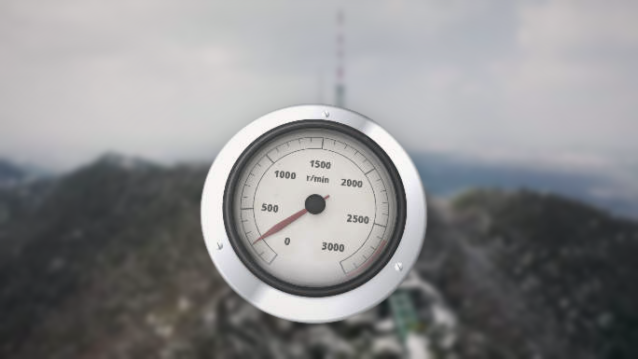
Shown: rpm 200
